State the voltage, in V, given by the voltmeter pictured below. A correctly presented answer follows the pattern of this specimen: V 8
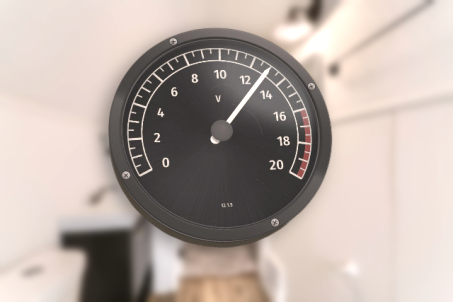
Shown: V 13
